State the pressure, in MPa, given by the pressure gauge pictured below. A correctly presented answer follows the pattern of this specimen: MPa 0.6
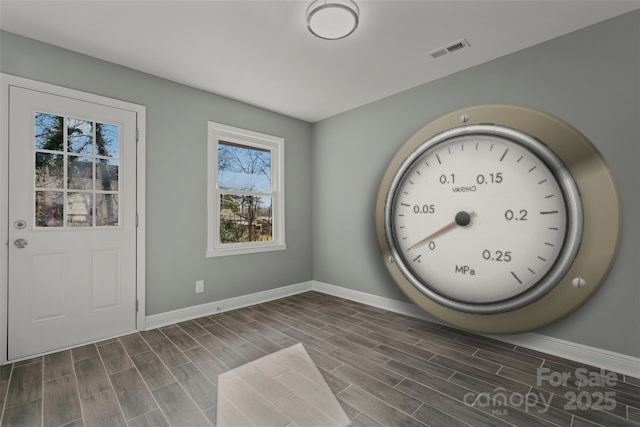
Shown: MPa 0.01
